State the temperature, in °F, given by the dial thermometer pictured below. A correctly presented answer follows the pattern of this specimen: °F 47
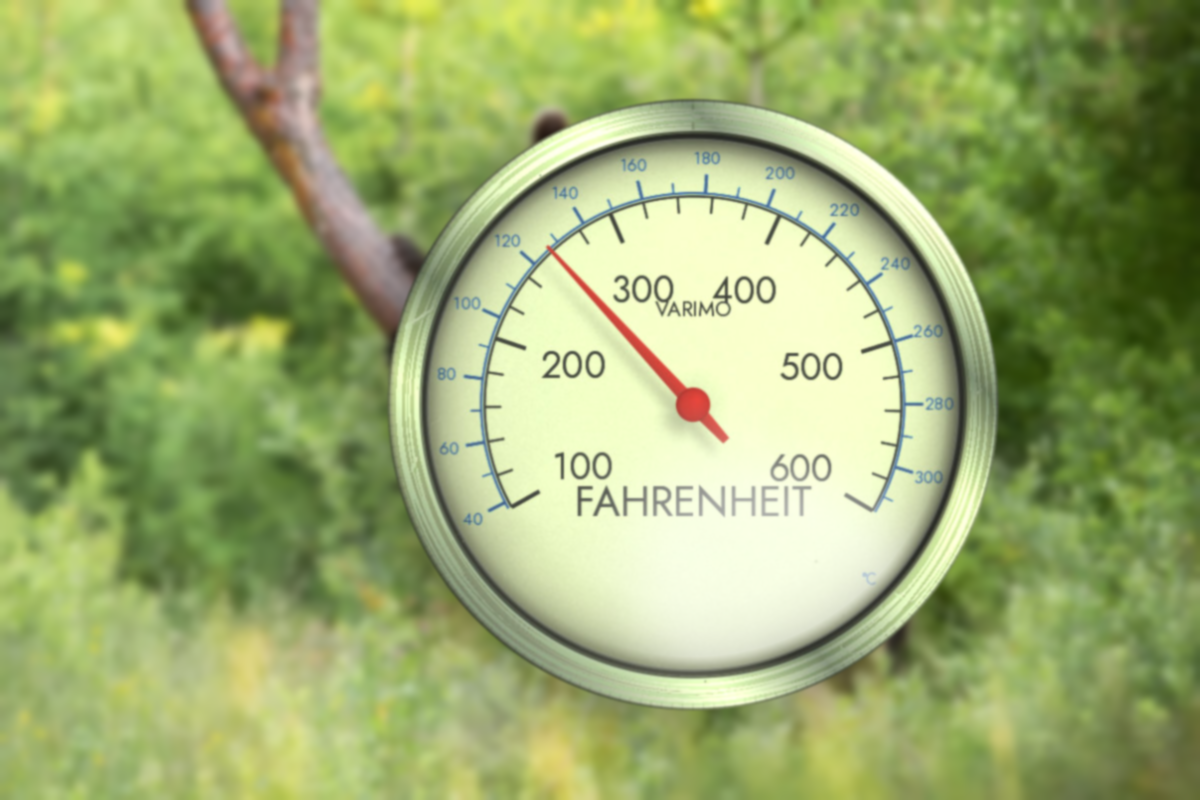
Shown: °F 260
